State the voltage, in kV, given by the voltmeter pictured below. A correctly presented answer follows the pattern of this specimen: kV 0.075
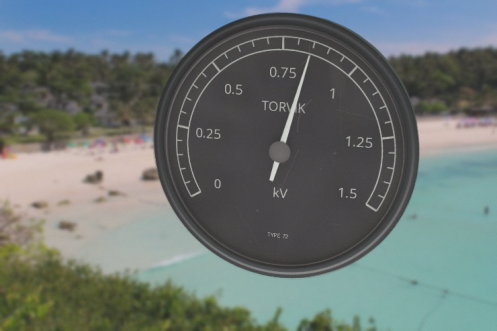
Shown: kV 0.85
